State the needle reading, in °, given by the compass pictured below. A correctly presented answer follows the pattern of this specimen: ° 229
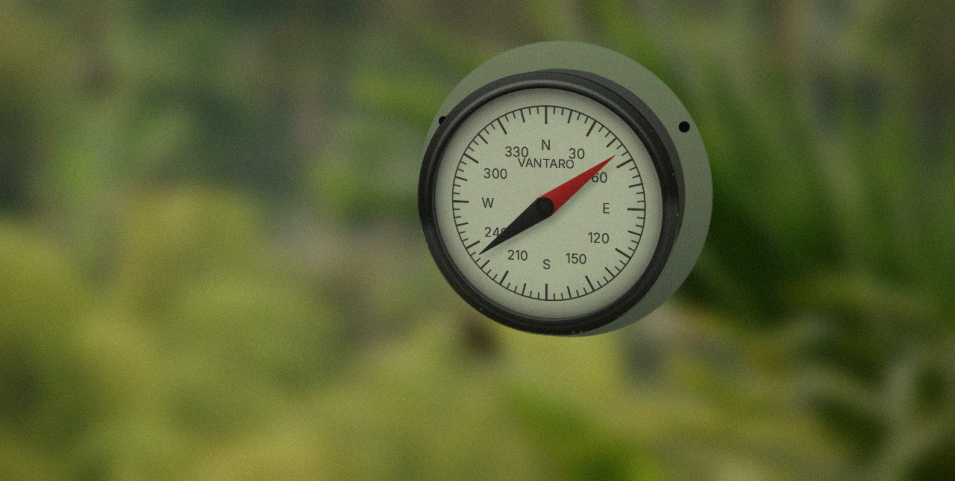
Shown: ° 52.5
